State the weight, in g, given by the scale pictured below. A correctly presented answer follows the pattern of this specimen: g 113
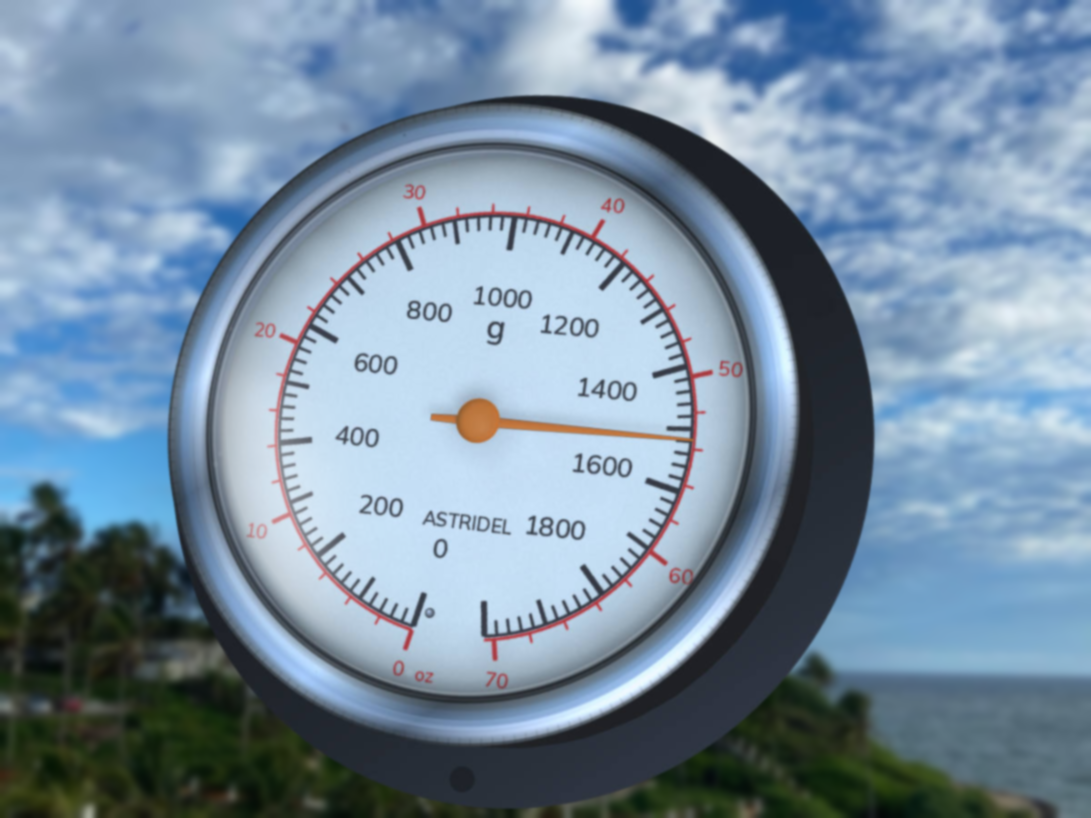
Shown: g 1520
